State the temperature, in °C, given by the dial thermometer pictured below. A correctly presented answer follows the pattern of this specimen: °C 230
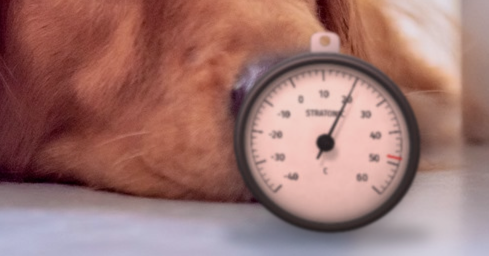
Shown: °C 20
